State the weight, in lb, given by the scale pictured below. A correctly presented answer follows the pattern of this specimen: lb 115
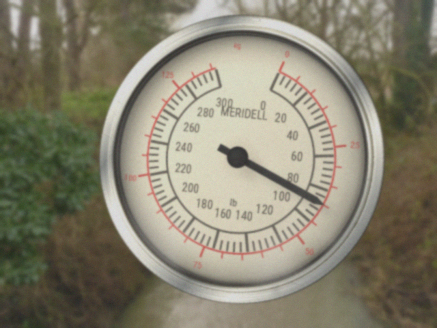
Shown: lb 88
